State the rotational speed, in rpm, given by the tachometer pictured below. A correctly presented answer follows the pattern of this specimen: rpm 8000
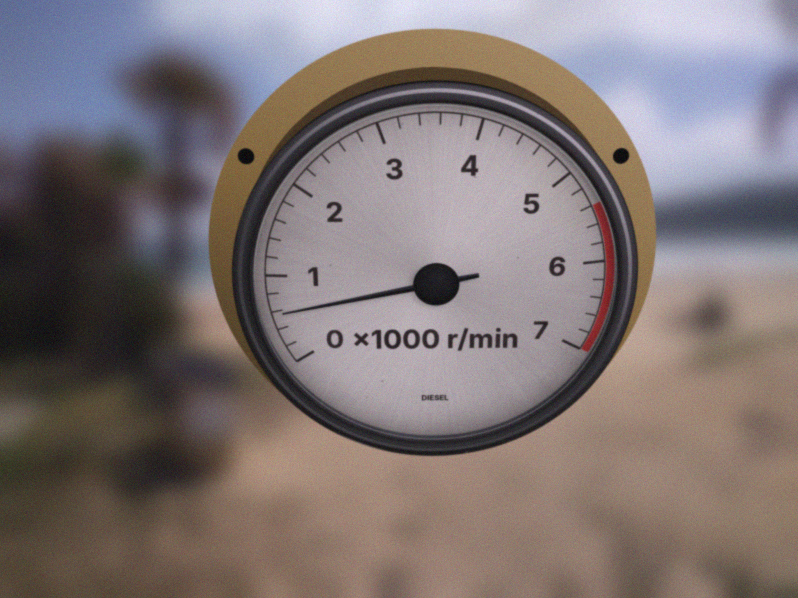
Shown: rpm 600
